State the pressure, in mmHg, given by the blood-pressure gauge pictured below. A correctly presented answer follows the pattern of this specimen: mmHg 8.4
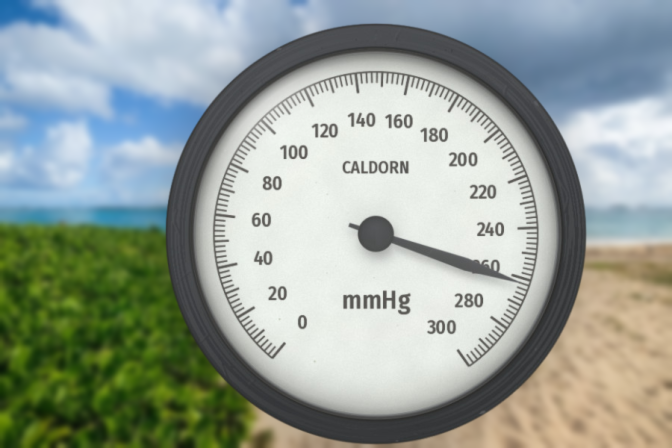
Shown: mmHg 262
